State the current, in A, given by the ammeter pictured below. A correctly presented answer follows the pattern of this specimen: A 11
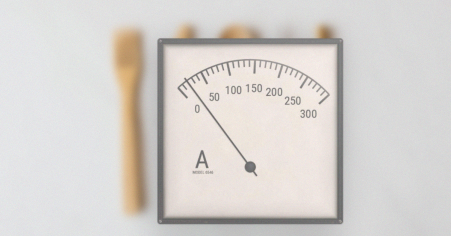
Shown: A 20
